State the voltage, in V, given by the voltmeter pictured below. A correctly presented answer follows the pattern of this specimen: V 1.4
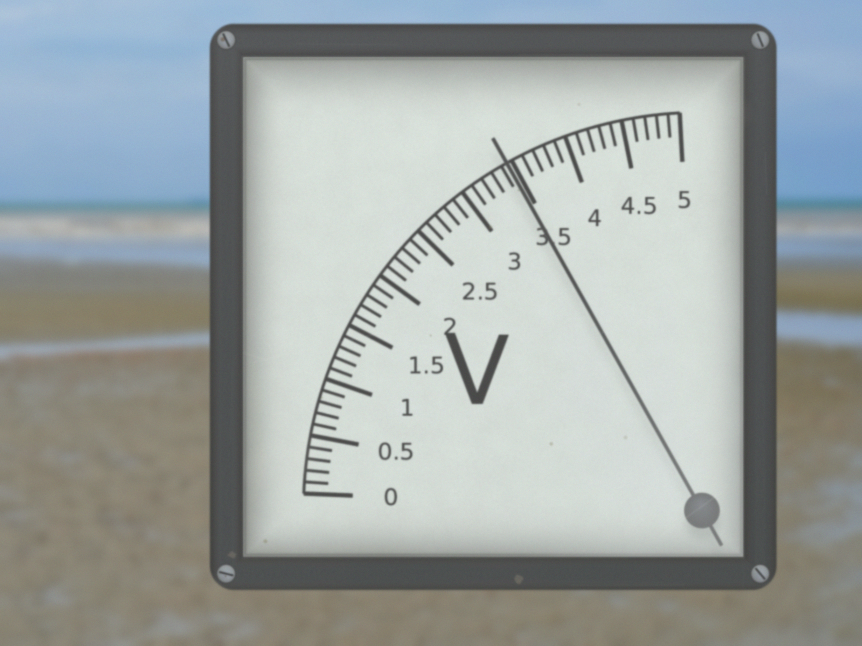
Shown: V 3.45
